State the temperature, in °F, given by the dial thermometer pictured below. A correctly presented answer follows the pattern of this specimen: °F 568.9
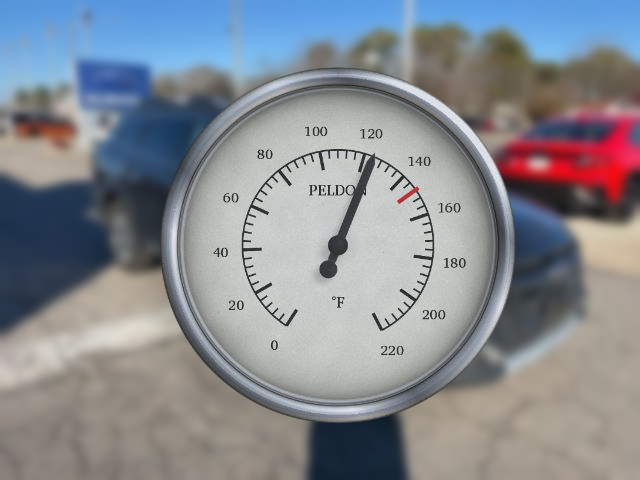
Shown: °F 124
